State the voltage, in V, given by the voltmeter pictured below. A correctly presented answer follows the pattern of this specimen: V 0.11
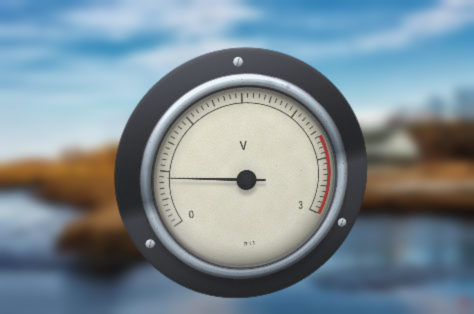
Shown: V 0.45
